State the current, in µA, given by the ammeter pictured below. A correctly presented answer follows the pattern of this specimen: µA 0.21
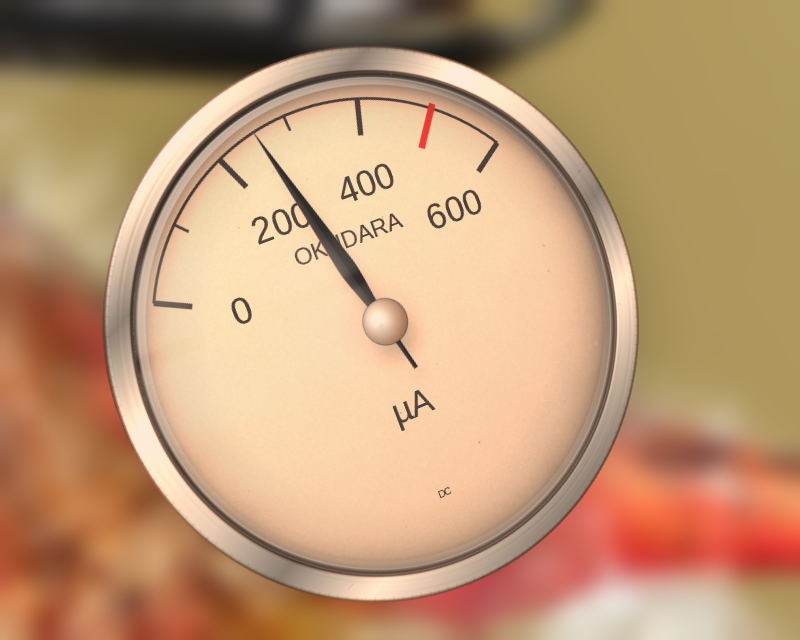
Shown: µA 250
